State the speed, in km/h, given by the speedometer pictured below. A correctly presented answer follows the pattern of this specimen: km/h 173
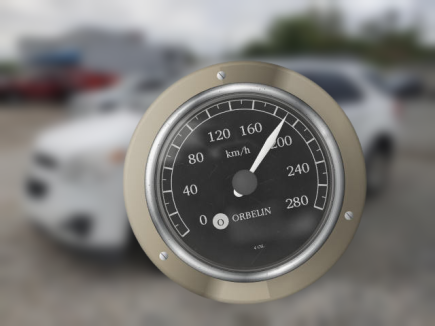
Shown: km/h 190
